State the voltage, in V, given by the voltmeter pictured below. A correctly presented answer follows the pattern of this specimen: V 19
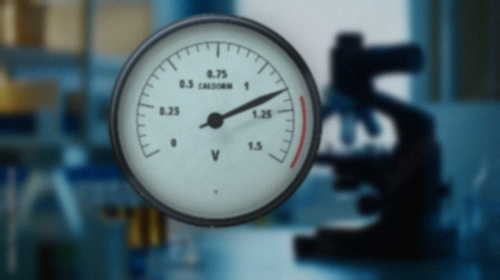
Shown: V 1.15
